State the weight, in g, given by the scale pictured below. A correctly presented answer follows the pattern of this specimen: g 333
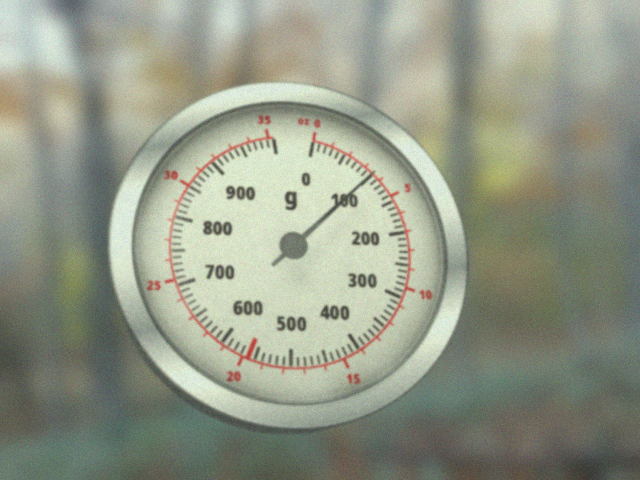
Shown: g 100
